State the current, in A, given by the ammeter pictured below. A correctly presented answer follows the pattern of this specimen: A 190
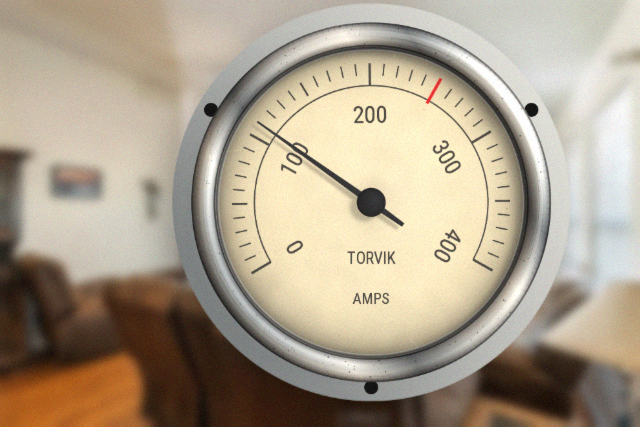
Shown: A 110
